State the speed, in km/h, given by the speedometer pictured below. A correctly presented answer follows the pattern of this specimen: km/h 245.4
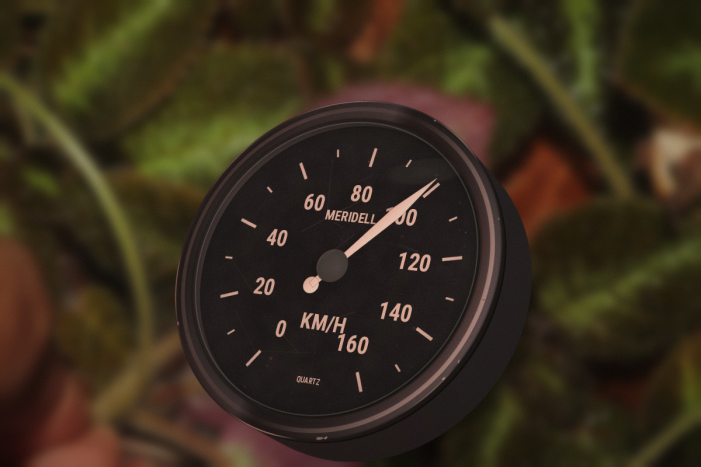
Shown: km/h 100
